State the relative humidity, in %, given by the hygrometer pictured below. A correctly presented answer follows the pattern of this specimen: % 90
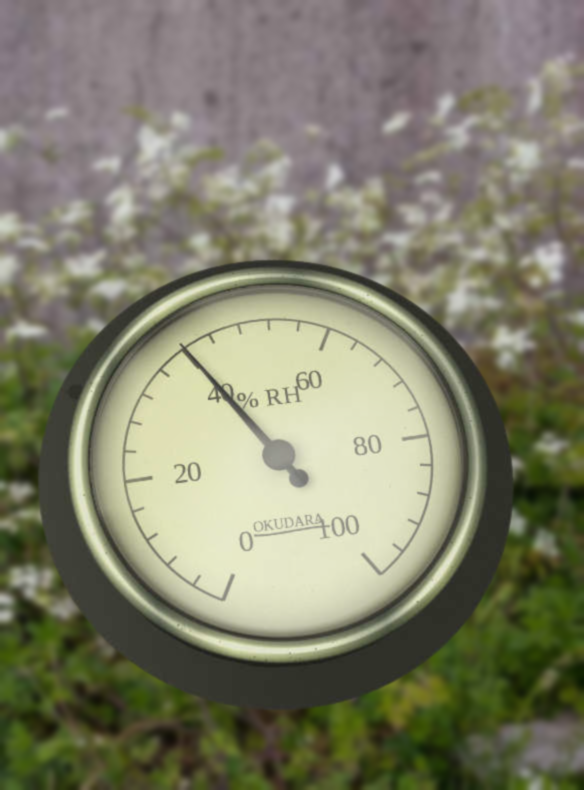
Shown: % 40
